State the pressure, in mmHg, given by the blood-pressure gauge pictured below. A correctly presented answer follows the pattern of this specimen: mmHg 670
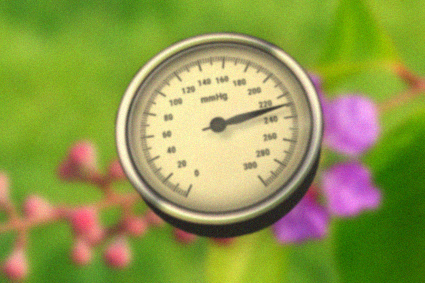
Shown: mmHg 230
